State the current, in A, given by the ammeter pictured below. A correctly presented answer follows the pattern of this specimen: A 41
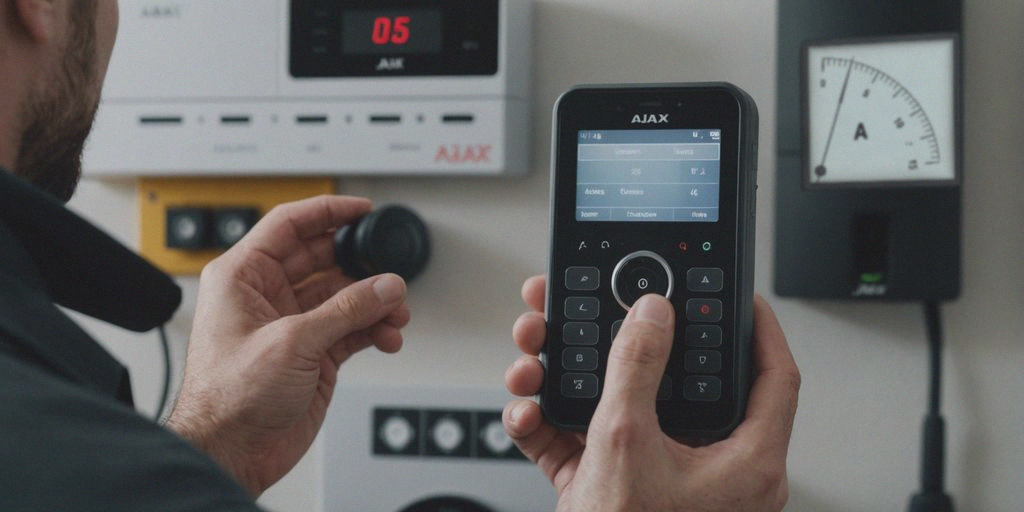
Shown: A 2.5
